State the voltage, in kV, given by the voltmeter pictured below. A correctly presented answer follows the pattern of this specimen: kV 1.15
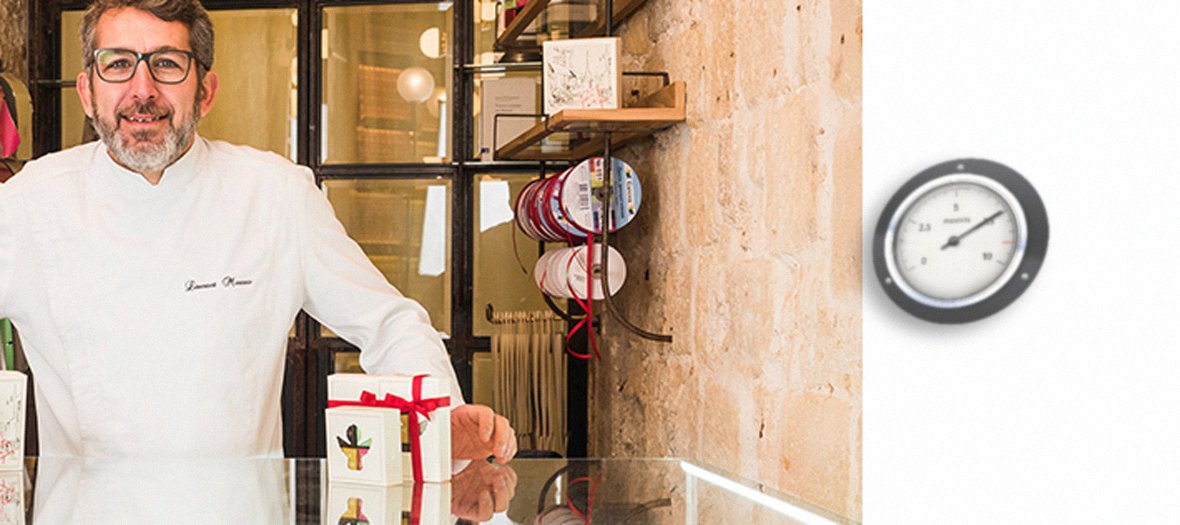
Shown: kV 7.5
